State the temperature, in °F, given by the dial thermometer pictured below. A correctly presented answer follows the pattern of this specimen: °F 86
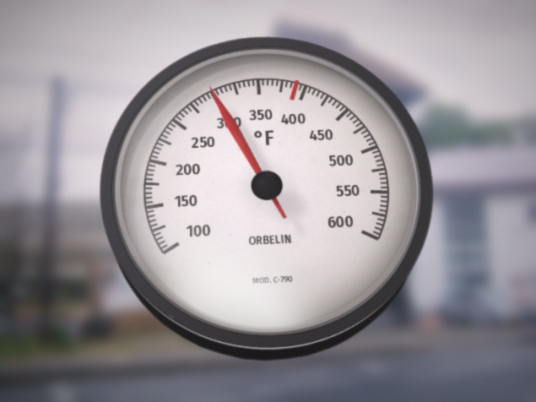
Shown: °F 300
